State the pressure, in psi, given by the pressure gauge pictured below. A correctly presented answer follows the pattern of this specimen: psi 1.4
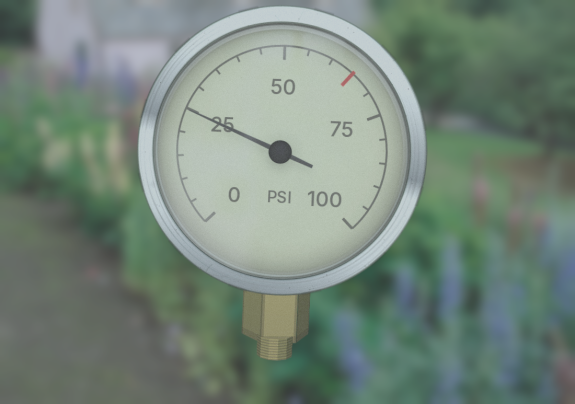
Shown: psi 25
